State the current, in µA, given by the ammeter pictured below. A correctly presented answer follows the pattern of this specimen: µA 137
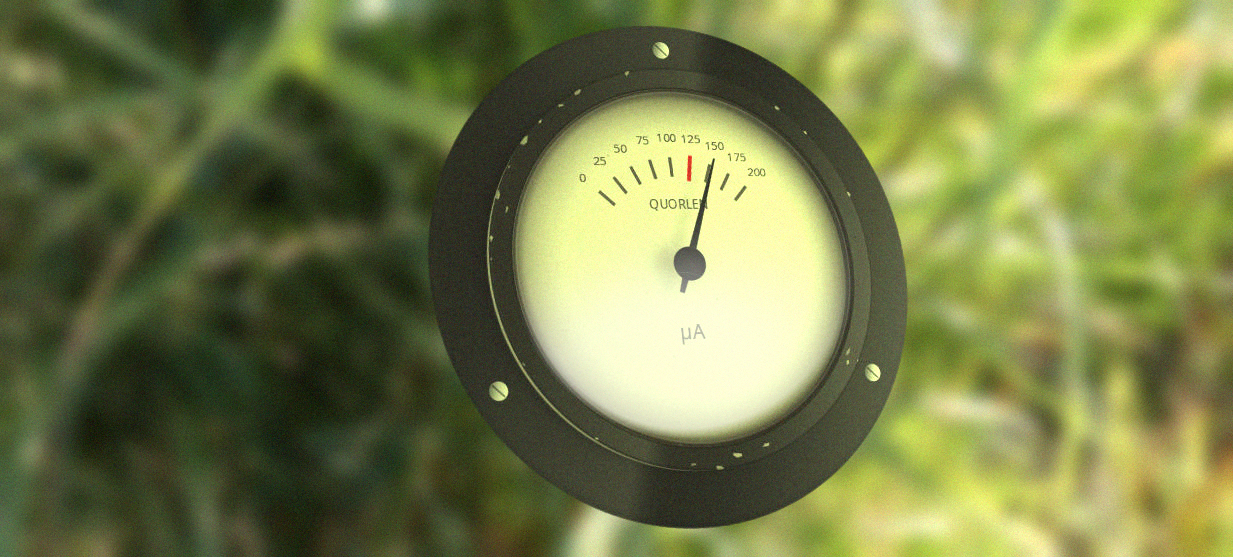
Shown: µA 150
